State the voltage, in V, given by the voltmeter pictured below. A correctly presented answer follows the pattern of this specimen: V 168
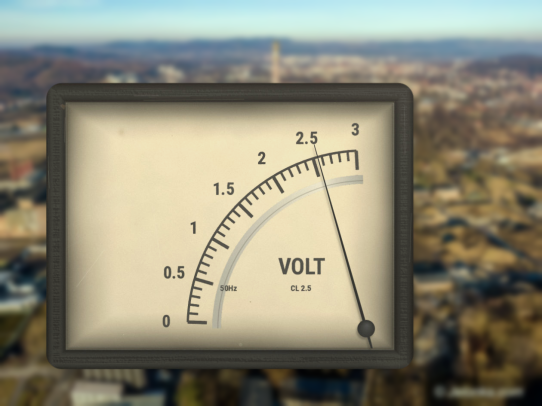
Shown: V 2.55
